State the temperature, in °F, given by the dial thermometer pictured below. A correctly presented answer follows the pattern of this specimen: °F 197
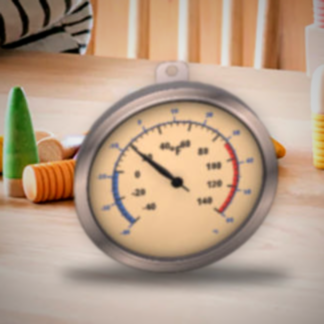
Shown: °F 20
